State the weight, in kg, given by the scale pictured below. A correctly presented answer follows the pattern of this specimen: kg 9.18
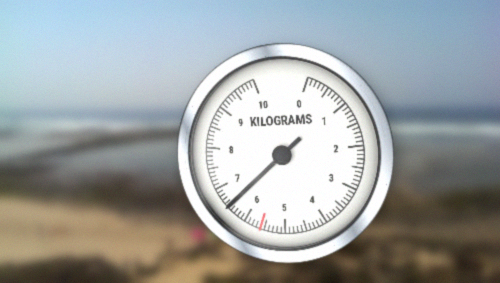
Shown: kg 6.5
